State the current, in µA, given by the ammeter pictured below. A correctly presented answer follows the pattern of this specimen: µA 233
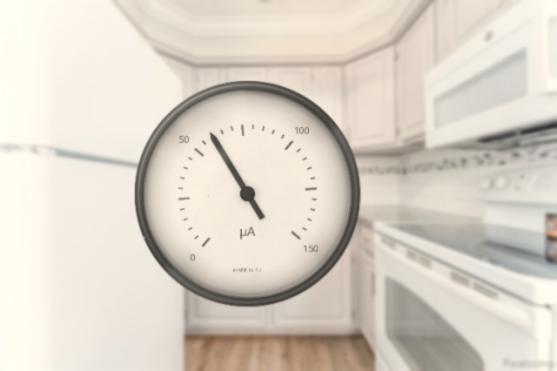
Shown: µA 60
